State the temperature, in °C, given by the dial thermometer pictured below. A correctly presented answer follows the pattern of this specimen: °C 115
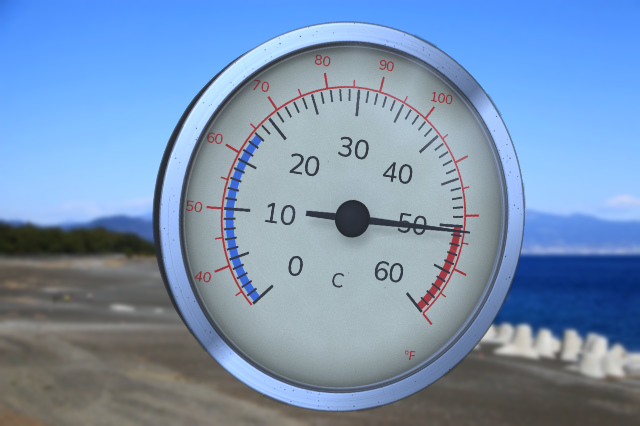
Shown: °C 50.5
